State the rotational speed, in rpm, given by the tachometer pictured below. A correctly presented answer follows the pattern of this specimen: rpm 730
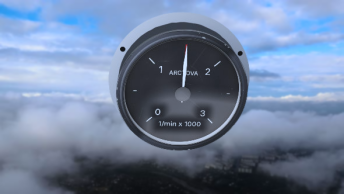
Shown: rpm 1500
